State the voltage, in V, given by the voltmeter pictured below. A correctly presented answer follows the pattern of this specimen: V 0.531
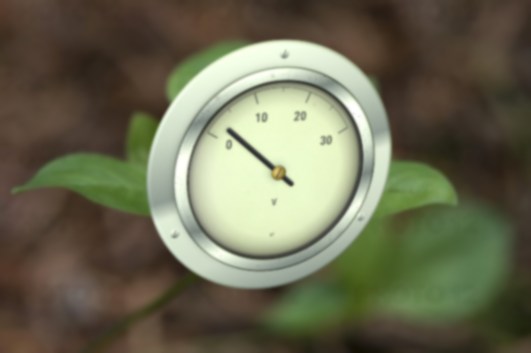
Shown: V 2.5
